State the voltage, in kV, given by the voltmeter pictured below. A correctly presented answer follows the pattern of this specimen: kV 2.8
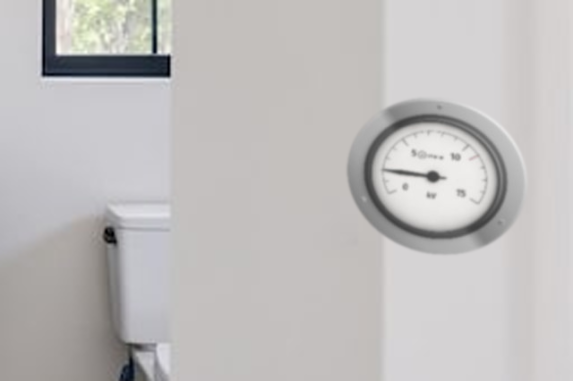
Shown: kV 2
